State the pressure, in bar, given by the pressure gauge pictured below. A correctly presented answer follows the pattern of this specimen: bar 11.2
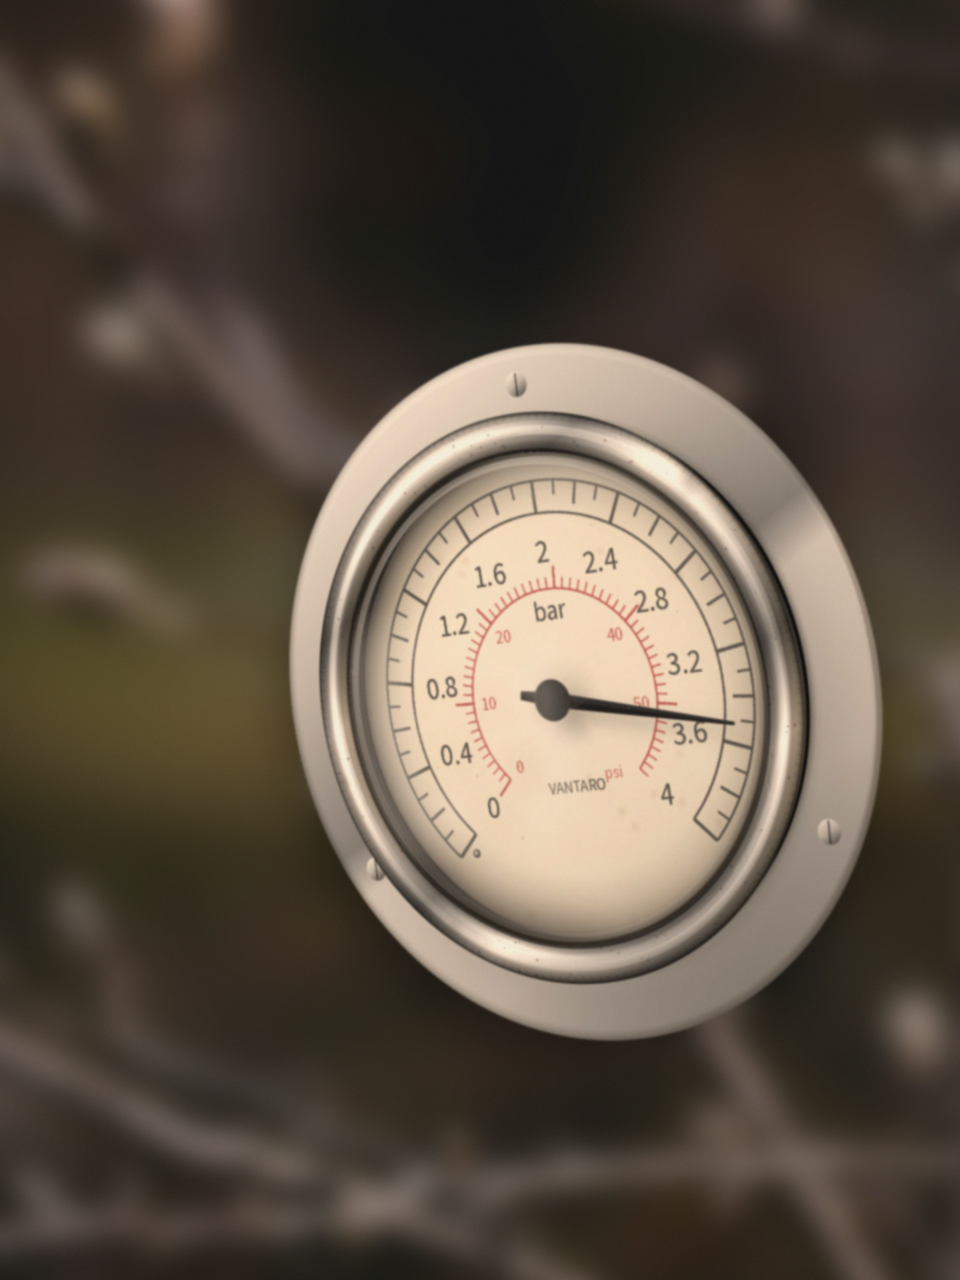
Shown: bar 3.5
